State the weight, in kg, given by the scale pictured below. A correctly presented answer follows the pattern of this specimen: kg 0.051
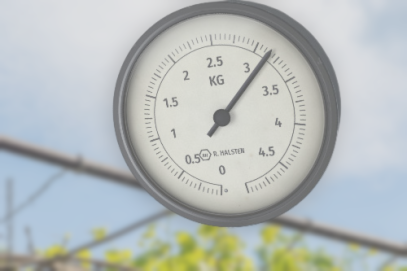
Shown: kg 3.15
